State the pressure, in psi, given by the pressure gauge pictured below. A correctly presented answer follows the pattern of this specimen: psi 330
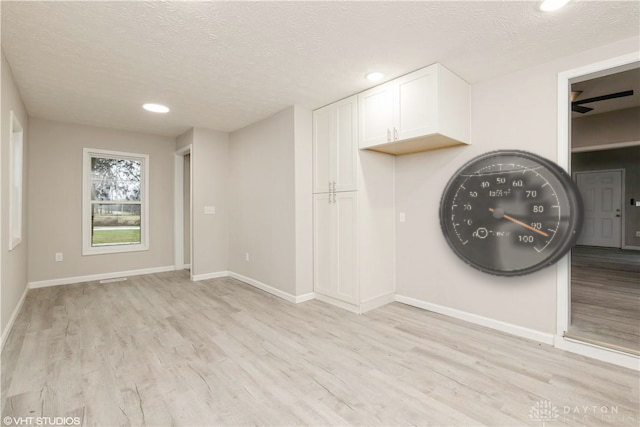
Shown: psi 92.5
